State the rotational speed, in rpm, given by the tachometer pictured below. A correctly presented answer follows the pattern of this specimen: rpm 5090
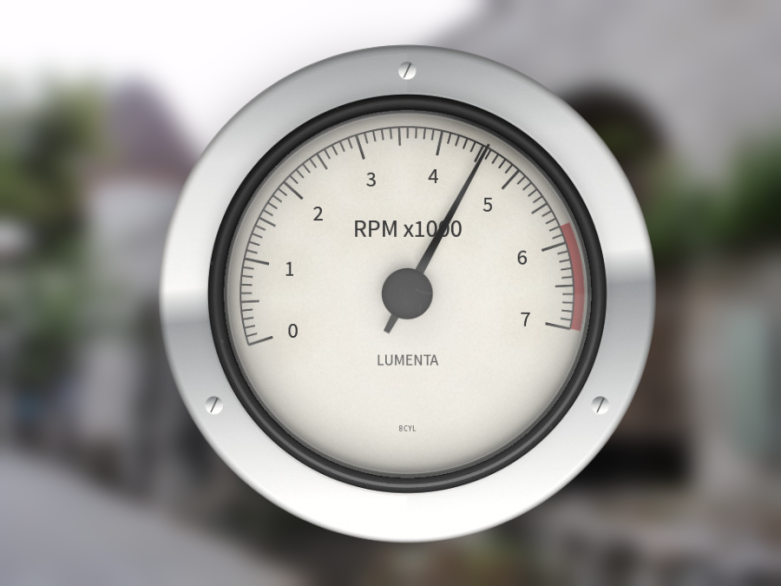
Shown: rpm 4550
